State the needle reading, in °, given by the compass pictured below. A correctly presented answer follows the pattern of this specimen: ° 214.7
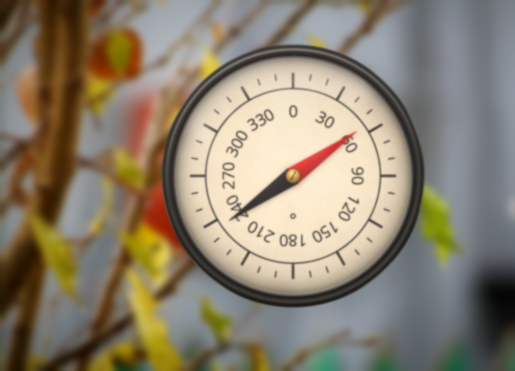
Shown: ° 55
